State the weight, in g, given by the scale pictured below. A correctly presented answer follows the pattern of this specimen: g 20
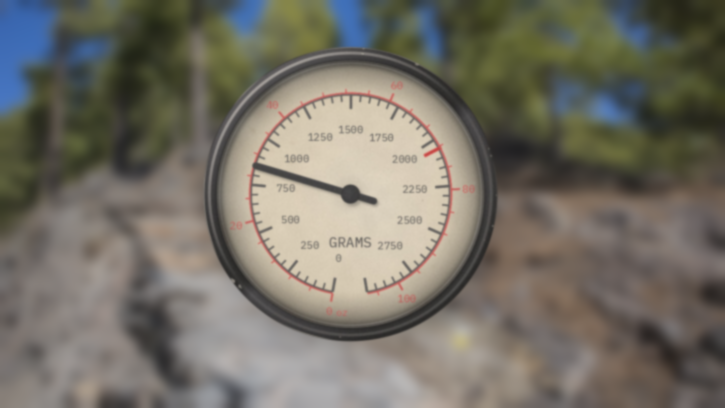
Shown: g 850
